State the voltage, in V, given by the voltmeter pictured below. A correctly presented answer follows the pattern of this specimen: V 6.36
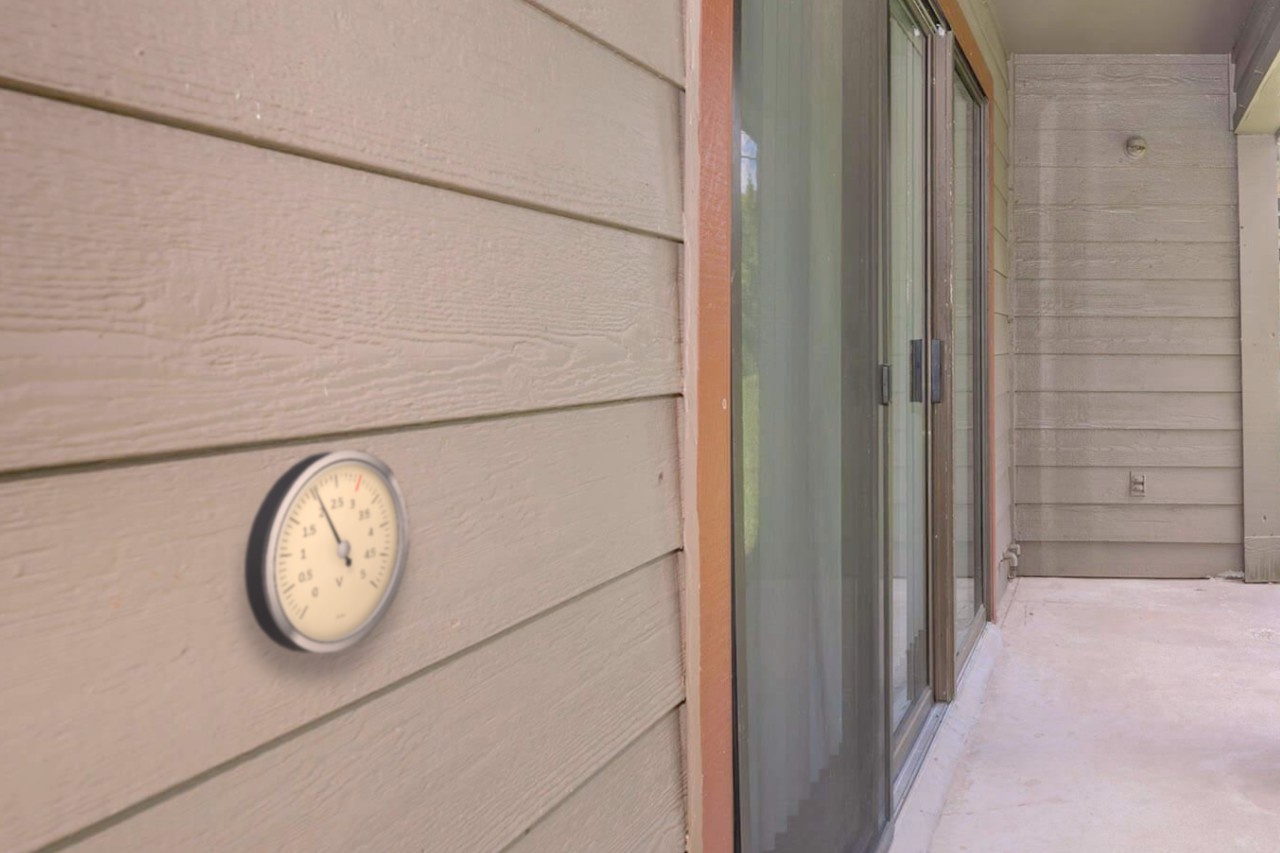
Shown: V 2
